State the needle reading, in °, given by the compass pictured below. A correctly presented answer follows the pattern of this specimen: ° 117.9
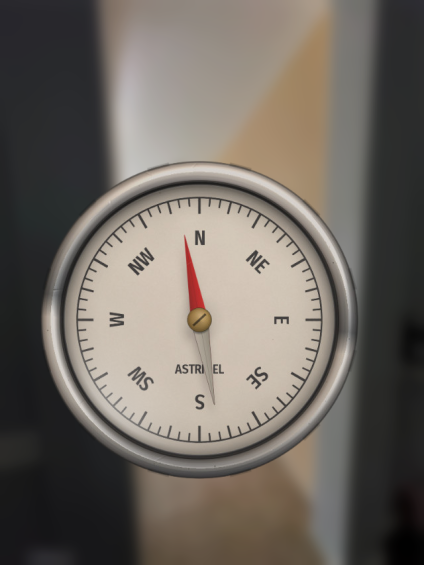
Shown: ° 350
